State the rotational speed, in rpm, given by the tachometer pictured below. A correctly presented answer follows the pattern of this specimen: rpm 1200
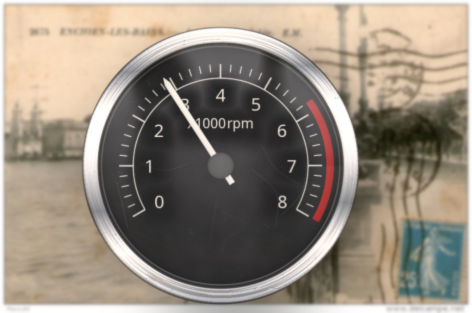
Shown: rpm 2900
